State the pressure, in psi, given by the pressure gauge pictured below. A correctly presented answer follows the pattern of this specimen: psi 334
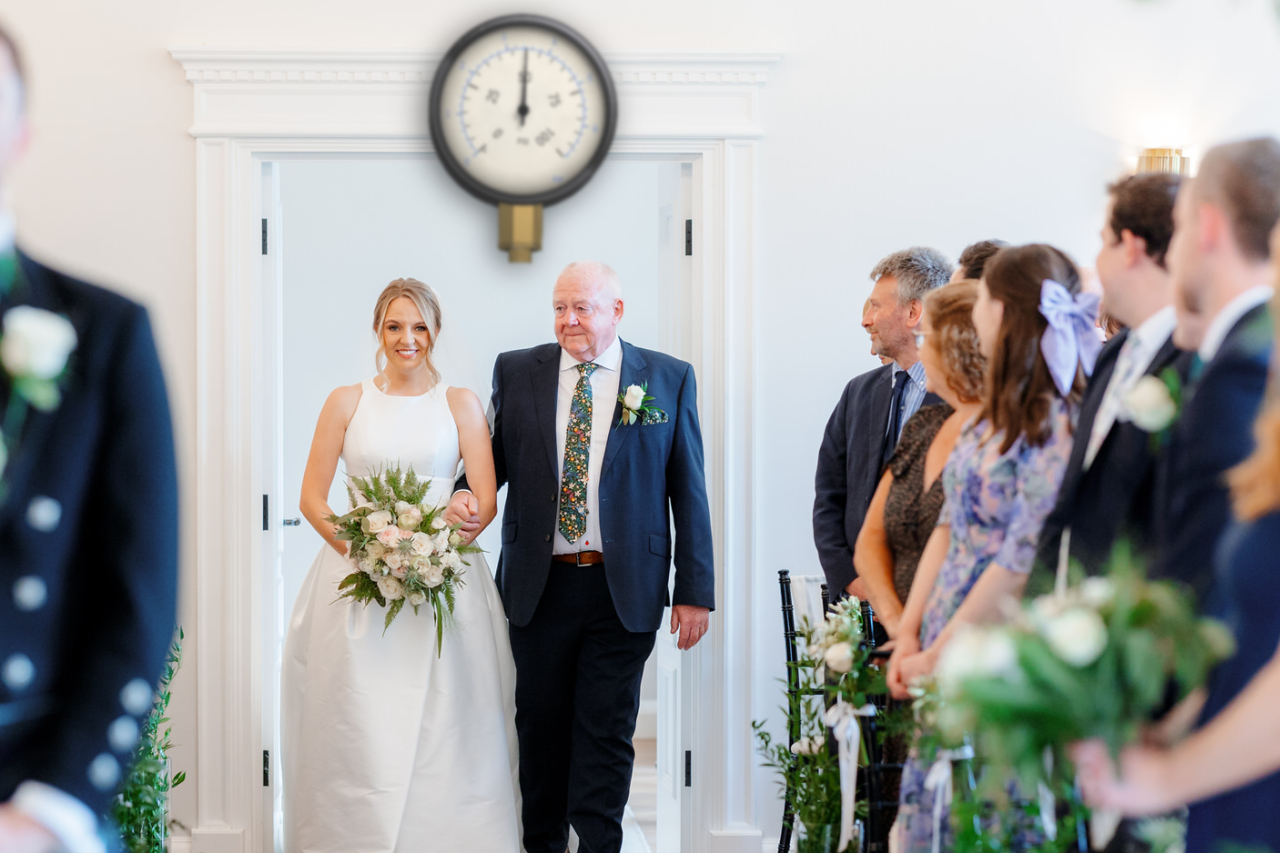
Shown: psi 50
